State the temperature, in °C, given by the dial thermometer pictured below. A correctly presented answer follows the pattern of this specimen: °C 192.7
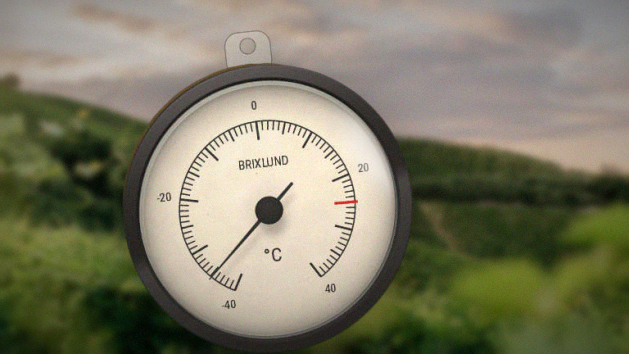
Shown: °C -35
